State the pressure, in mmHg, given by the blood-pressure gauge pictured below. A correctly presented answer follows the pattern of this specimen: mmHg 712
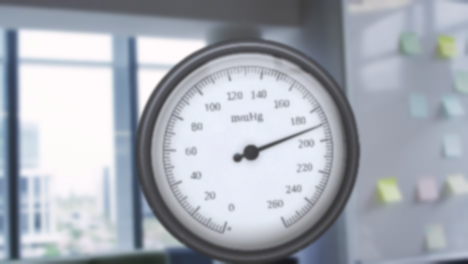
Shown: mmHg 190
